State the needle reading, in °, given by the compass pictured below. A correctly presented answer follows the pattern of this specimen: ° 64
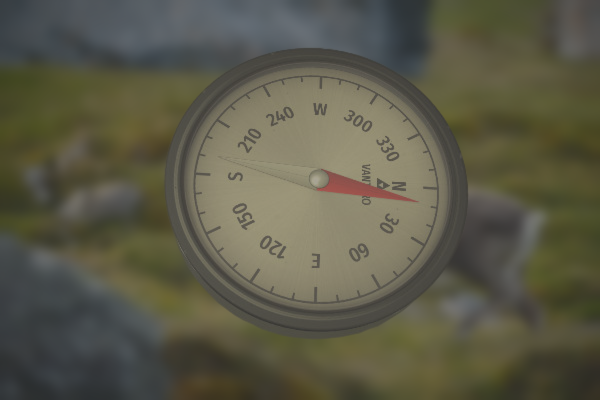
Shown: ° 10
